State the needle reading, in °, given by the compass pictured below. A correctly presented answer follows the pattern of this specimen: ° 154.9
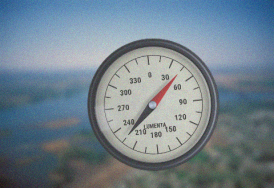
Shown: ° 45
